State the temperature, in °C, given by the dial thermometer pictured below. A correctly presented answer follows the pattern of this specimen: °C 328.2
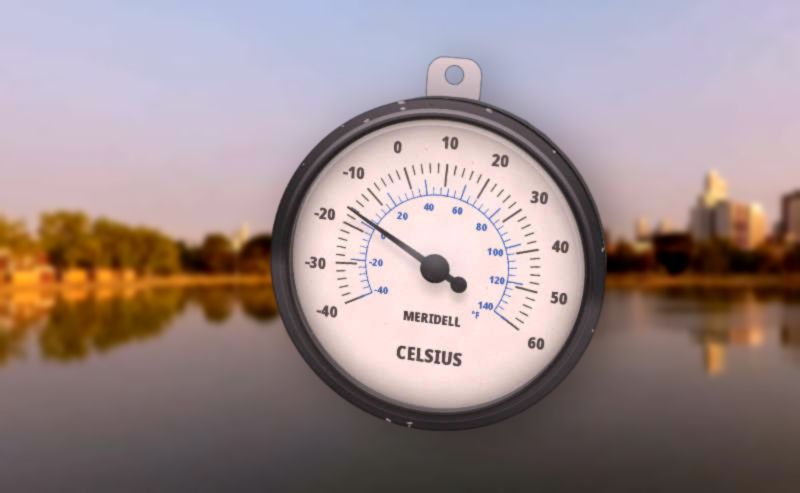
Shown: °C -16
